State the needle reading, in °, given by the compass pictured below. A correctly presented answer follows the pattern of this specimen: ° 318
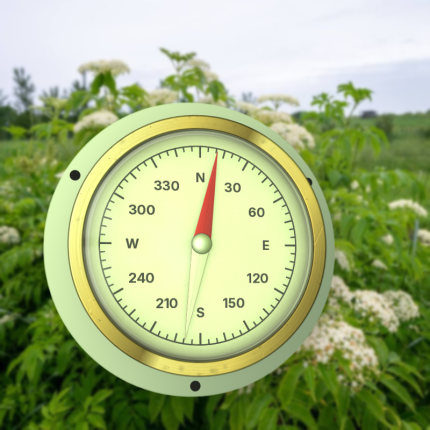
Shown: ° 10
